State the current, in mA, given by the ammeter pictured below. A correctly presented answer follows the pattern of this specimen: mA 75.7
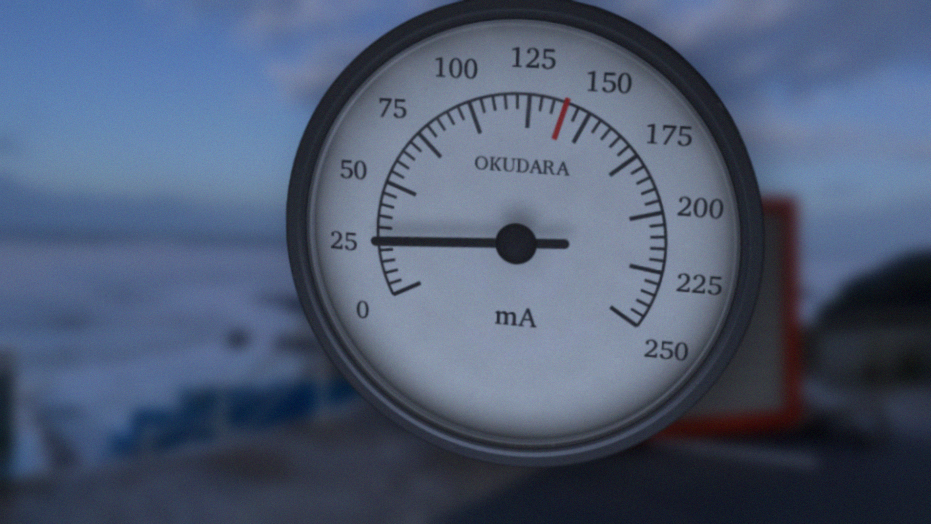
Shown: mA 25
